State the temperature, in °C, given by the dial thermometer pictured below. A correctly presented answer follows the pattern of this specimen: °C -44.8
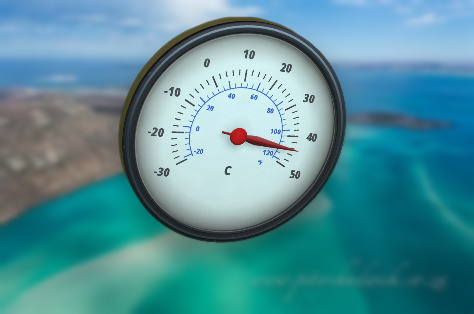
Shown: °C 44
